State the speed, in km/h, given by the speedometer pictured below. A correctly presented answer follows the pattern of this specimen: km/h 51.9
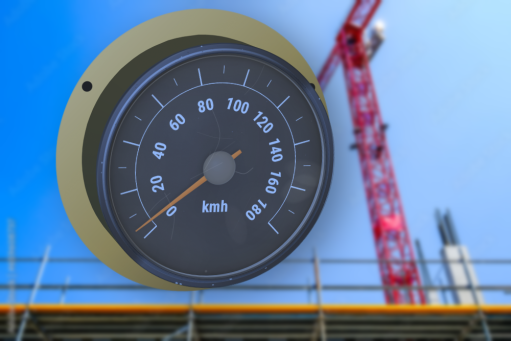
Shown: km/h 5
